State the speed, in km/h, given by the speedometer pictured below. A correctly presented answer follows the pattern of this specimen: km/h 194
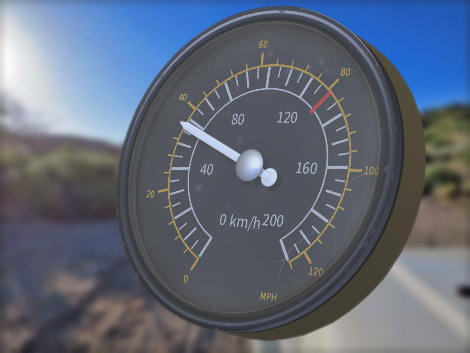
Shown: km/h 57.5
